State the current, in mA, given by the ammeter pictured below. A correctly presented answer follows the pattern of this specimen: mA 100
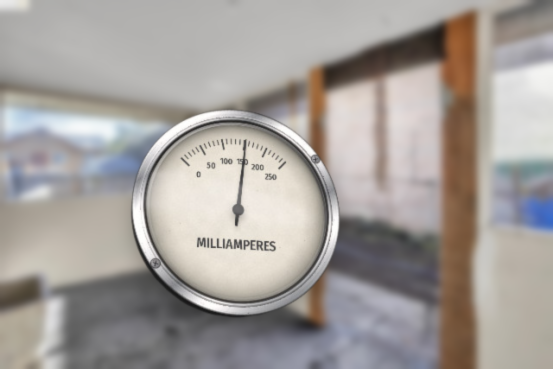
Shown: mA 150
